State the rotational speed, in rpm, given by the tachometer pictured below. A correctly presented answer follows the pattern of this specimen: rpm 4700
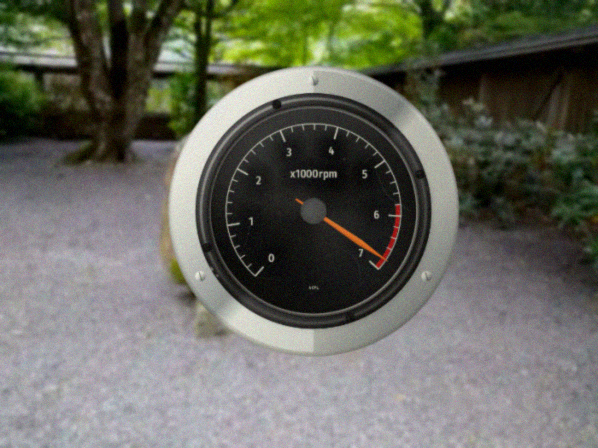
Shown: rpm 6800
